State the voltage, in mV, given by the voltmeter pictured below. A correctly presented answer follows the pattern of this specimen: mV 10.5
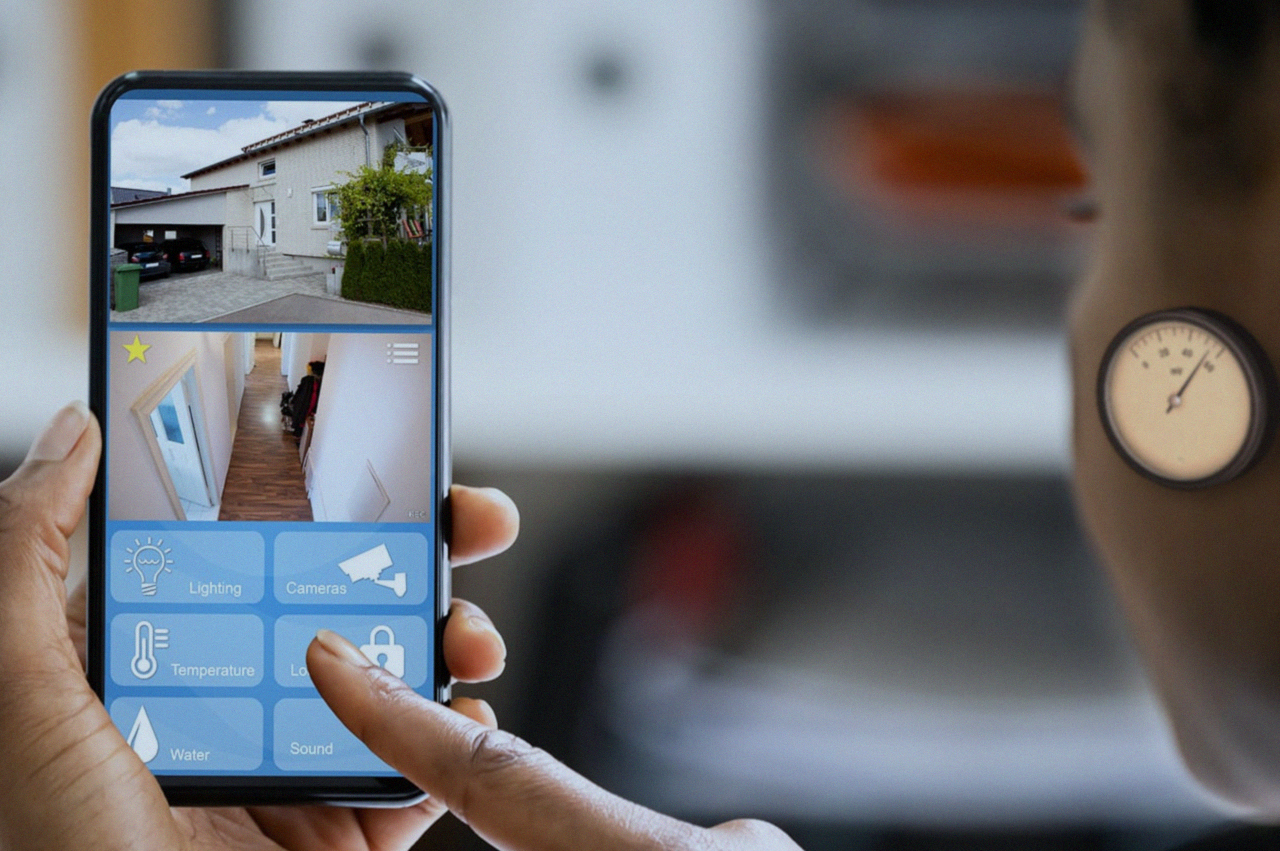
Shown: mV 55
